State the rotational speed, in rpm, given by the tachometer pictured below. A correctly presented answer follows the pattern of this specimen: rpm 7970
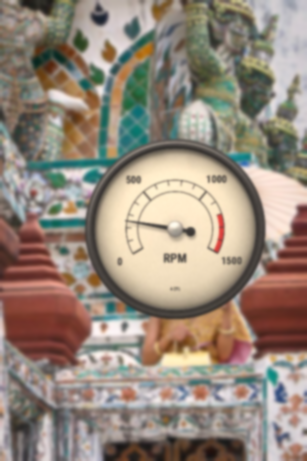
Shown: rpm 250
